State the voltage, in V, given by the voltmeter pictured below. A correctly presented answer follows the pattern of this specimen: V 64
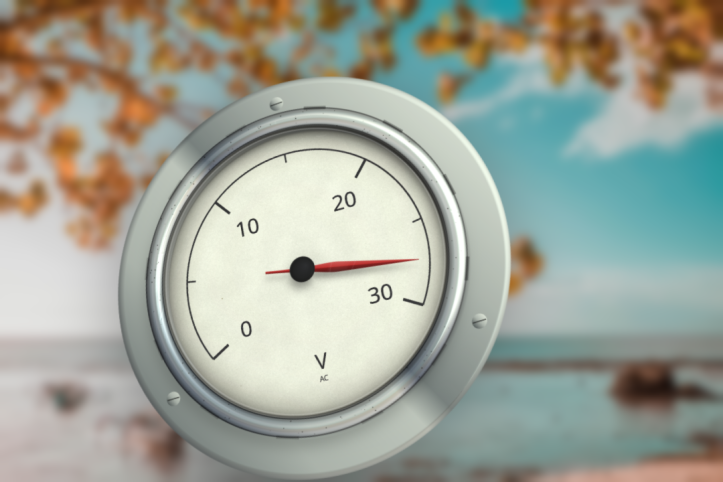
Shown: V 27.5
